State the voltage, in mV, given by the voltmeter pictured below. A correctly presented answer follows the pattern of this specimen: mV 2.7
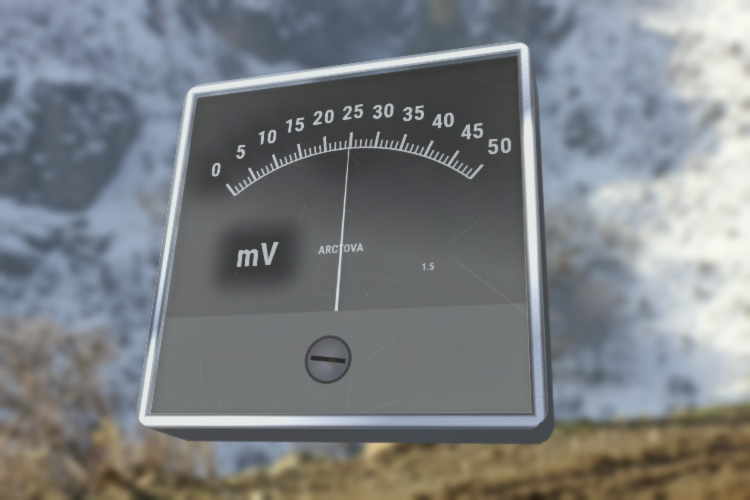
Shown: mV 25
